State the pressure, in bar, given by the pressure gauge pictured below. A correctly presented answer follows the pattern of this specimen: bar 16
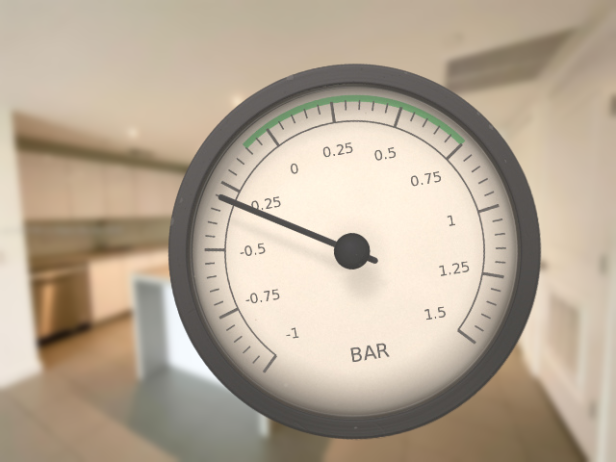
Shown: bar -0.3
